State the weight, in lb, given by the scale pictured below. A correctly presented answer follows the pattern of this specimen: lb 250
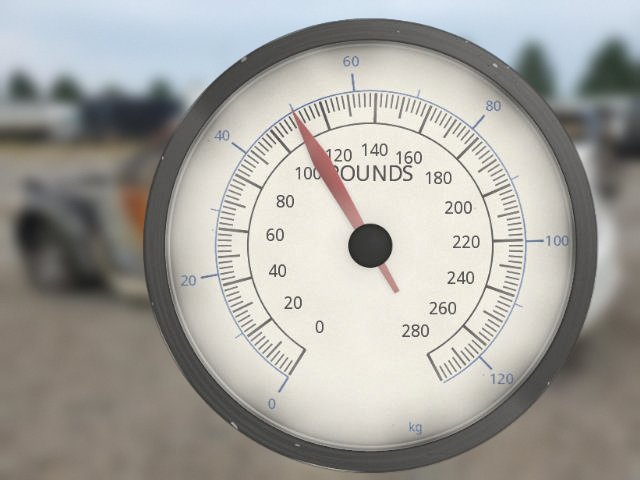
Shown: lb 110
